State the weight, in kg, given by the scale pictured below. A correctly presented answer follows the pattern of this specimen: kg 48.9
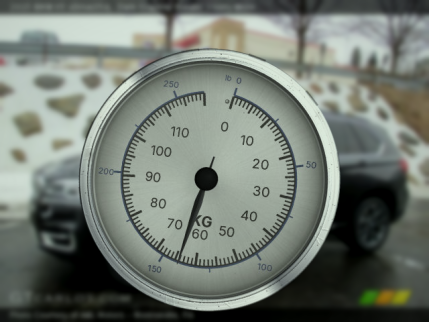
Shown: kg 64
